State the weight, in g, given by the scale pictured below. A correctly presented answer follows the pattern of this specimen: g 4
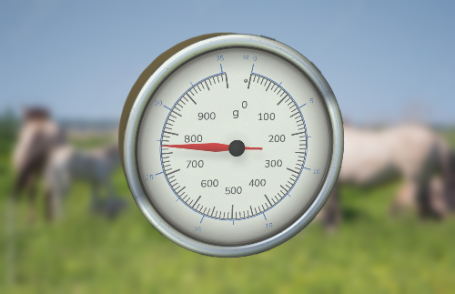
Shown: g 770
